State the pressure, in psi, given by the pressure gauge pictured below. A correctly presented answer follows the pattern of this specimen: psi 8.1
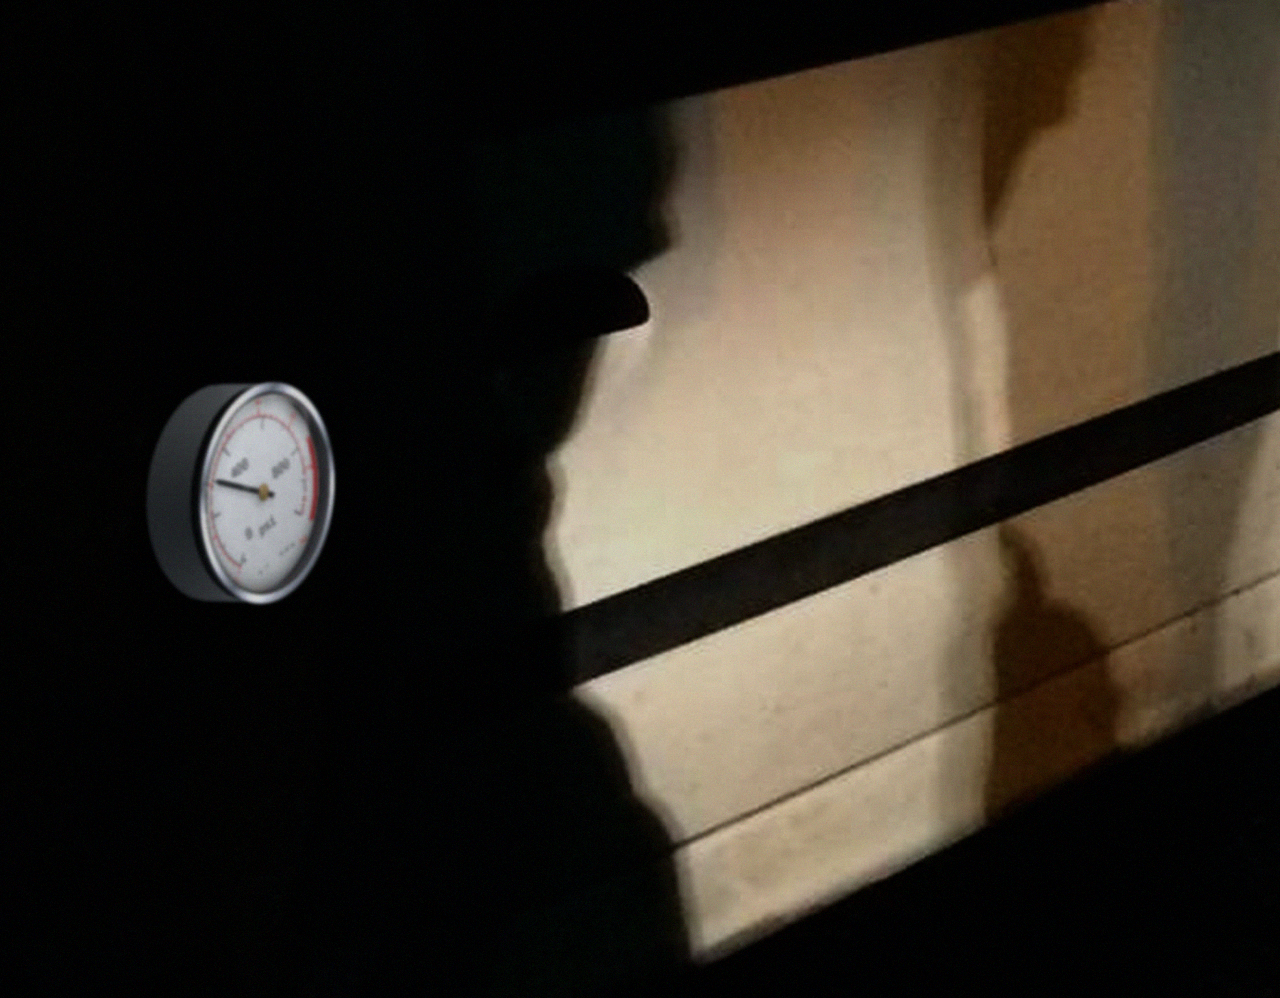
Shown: psi 300
